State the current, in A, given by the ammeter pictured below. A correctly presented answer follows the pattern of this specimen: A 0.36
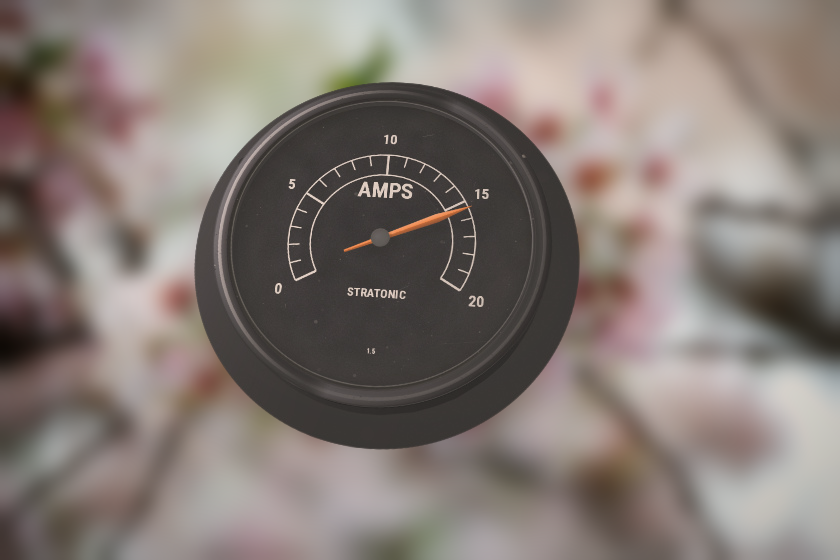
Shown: A 15.5
